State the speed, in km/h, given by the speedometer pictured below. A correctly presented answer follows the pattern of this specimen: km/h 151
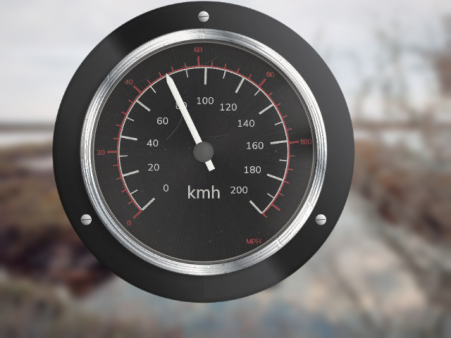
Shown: km/h 80
